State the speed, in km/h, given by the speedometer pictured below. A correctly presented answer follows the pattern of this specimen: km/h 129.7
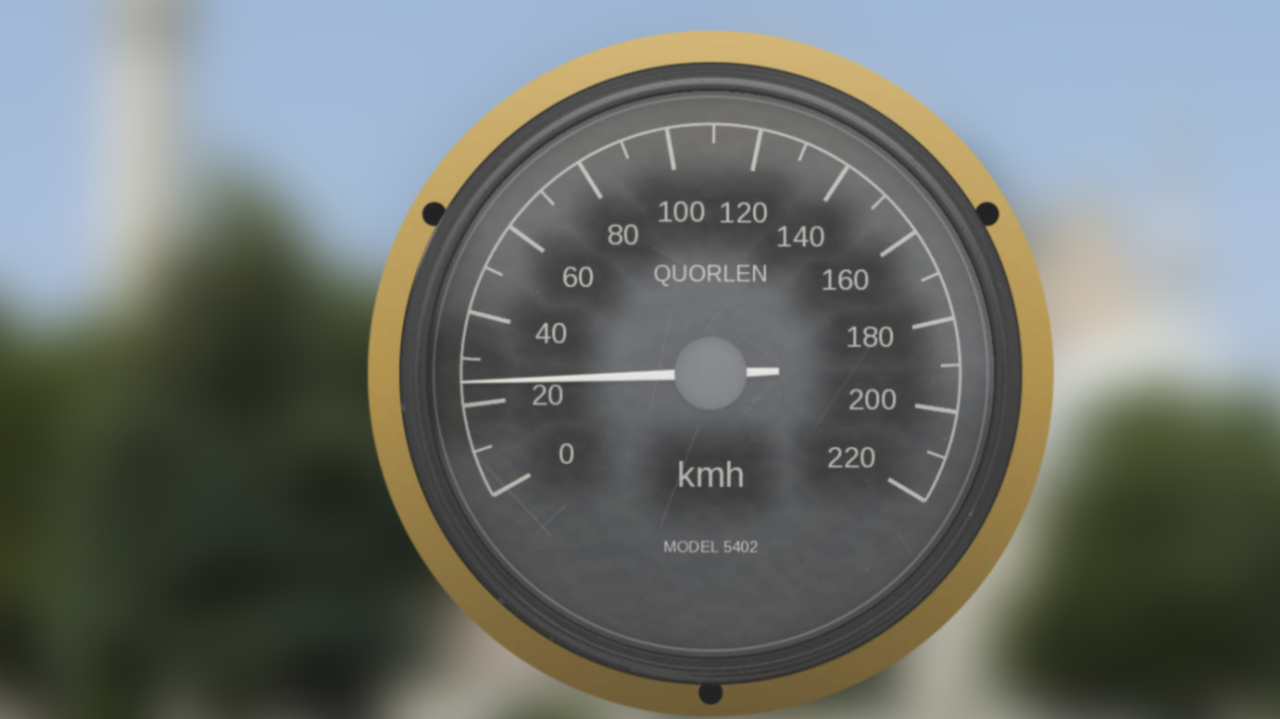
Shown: km/h 25
